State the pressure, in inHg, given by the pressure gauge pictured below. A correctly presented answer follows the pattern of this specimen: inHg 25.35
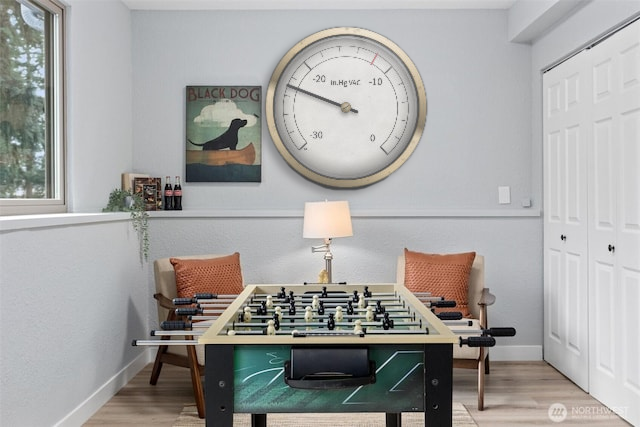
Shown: inHg -23
